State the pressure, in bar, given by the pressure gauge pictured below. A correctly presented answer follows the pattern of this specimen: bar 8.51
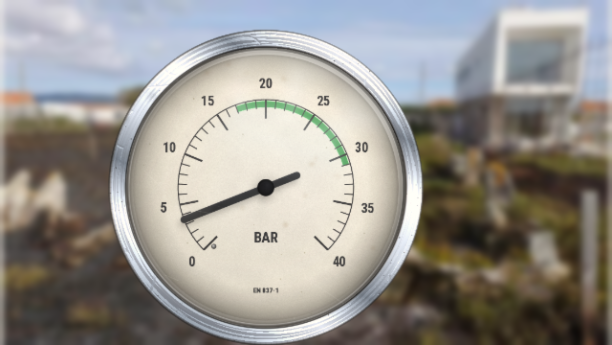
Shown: bar 3.5
